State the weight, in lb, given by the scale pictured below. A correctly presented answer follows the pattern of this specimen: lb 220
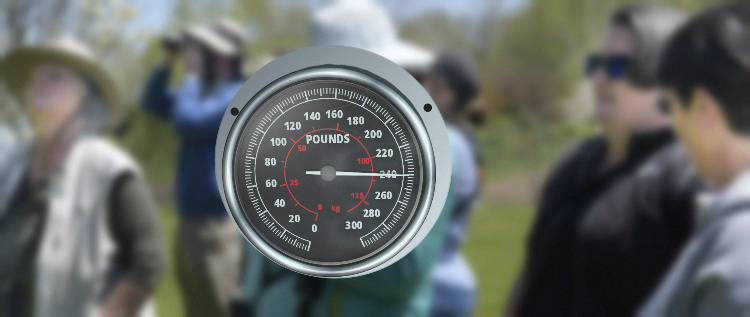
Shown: lb 240
